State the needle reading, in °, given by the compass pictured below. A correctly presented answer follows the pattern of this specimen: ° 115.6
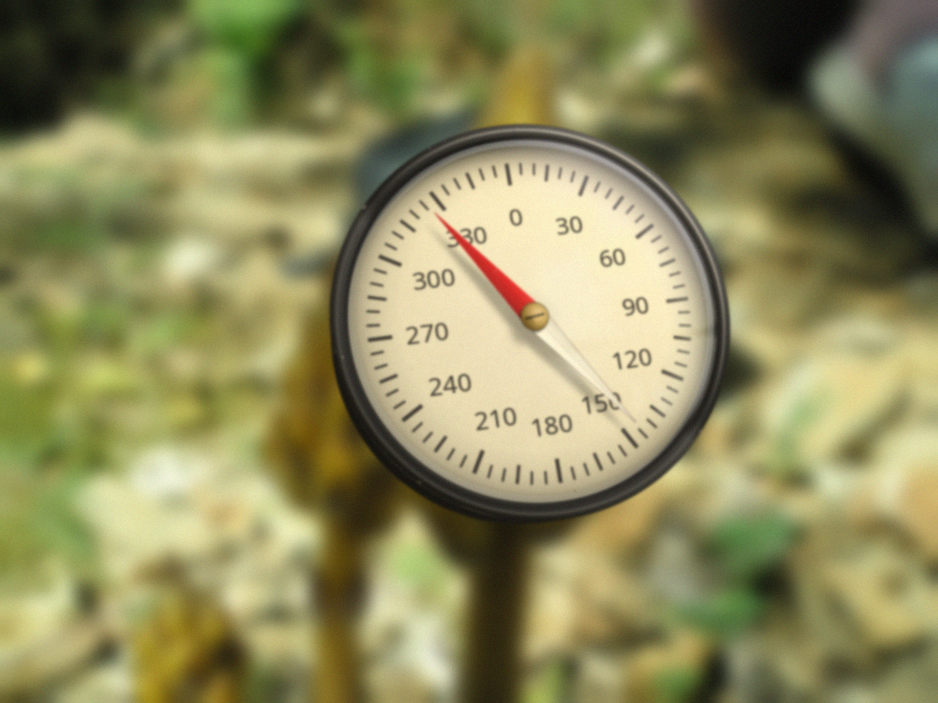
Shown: ° 325
